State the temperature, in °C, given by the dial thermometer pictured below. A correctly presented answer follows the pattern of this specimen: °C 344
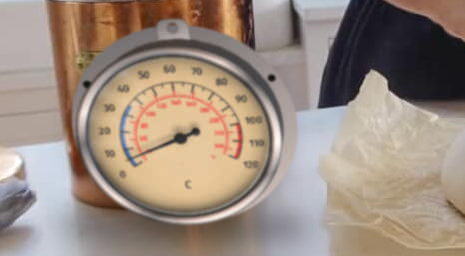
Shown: °C 5
